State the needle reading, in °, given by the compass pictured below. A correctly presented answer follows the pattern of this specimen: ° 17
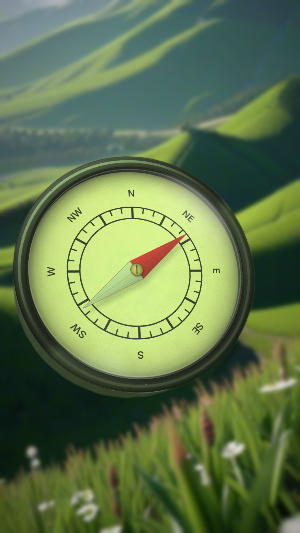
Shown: ° 55
